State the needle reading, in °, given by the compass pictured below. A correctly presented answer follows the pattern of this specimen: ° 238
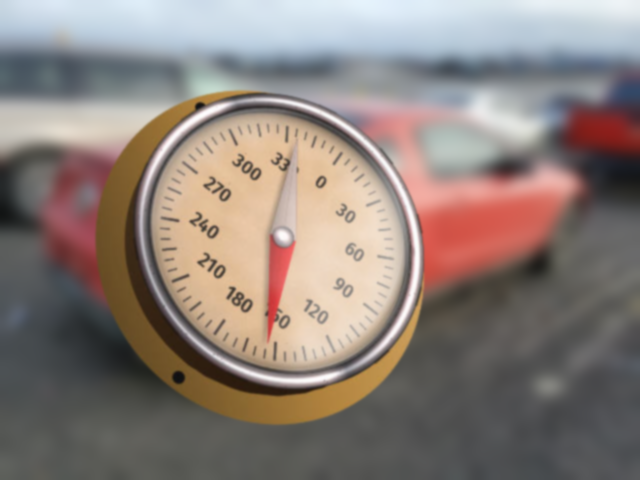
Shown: ° 155
